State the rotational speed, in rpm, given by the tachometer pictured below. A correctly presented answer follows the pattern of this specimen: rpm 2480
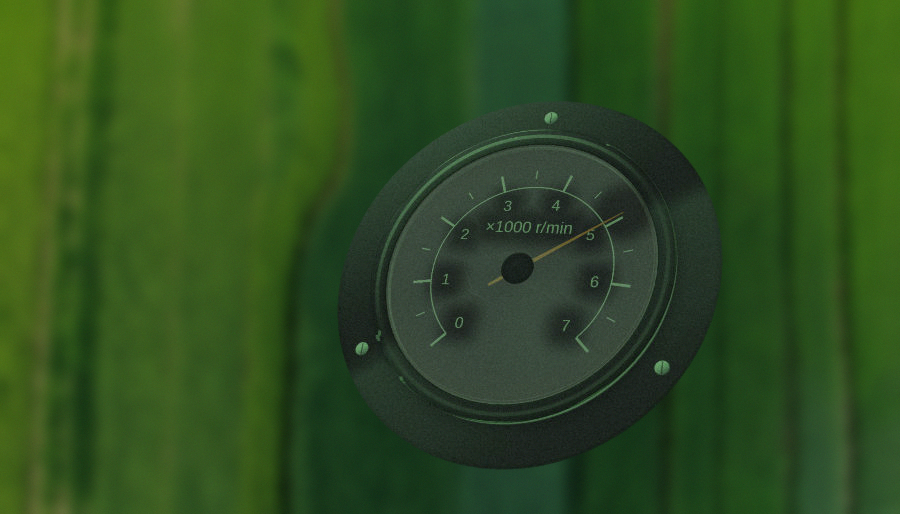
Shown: rpm 5000
